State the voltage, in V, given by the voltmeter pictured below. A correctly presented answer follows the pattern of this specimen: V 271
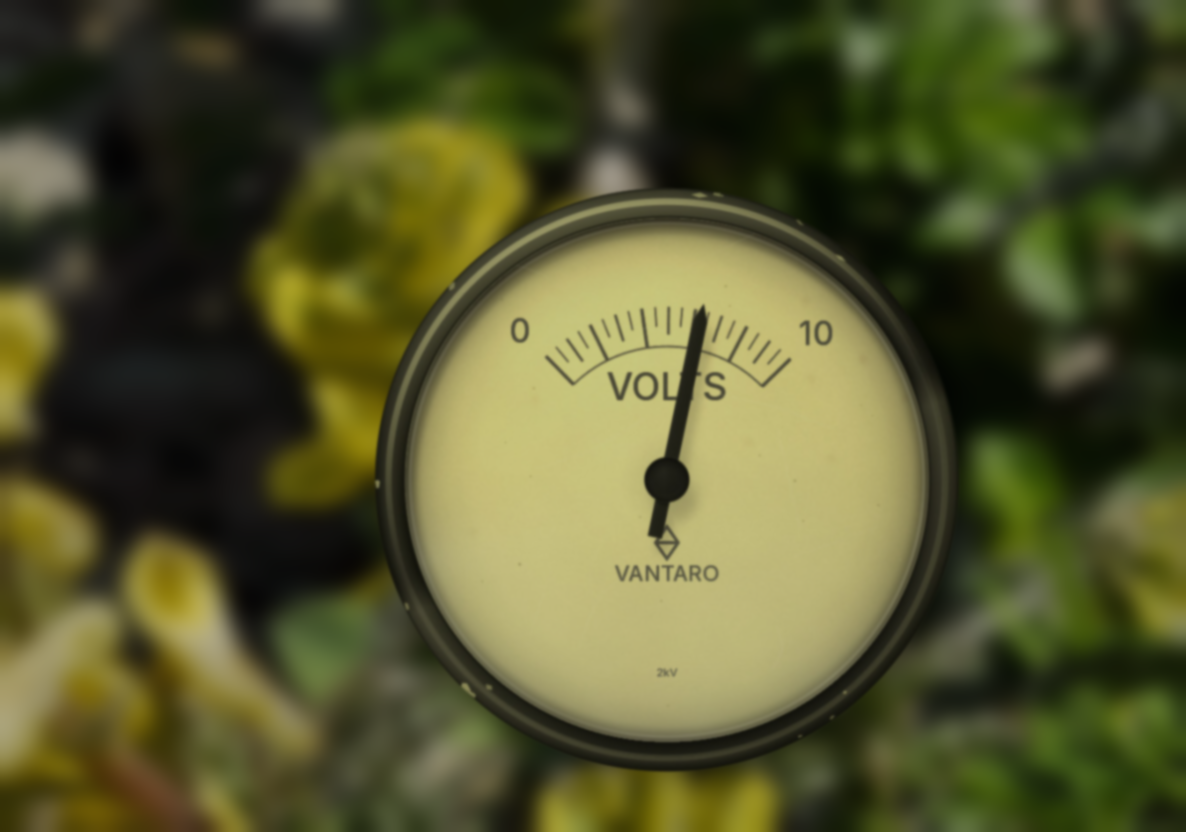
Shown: V 6.25
